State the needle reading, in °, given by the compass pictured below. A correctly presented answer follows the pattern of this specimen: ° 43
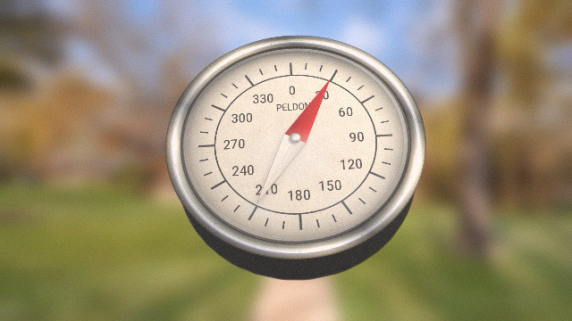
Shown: ° 30
